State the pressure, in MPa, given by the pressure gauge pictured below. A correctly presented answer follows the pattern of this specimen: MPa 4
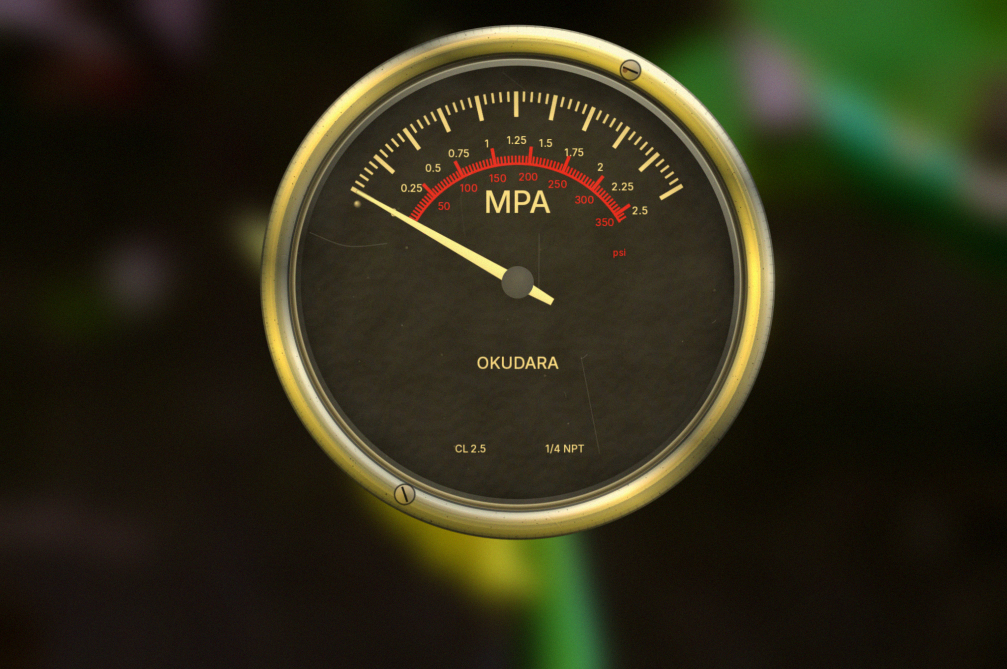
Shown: MPa 0
